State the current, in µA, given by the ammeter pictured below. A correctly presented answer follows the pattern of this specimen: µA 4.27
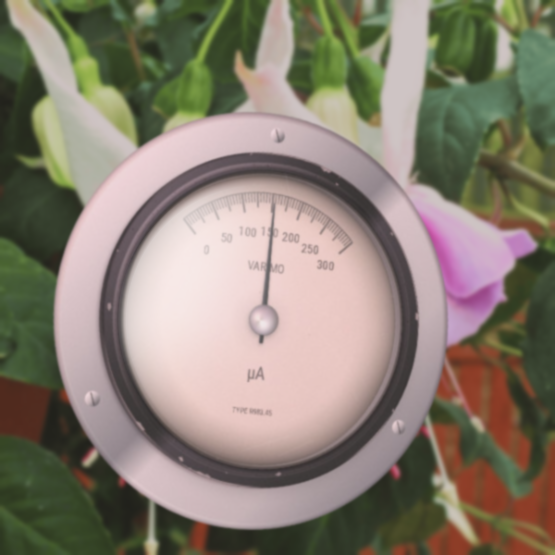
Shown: µA 150
